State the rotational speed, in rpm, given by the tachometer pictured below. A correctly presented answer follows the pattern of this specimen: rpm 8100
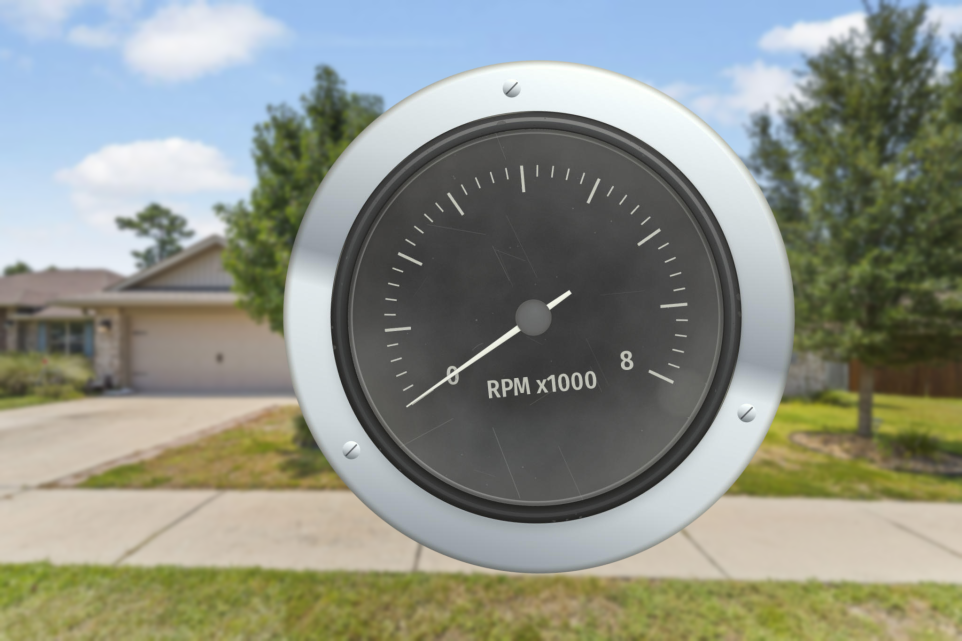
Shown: rpm 0
